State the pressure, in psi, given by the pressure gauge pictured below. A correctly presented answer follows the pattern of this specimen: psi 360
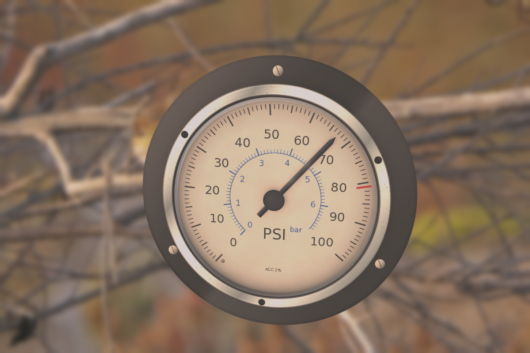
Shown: psi 67
